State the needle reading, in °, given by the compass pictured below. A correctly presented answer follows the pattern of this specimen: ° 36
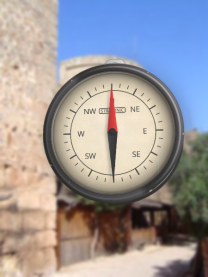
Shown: ° 0
